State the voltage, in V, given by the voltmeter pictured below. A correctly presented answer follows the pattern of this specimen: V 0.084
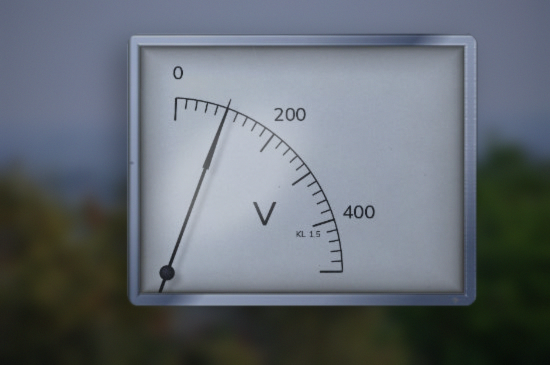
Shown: V 100
